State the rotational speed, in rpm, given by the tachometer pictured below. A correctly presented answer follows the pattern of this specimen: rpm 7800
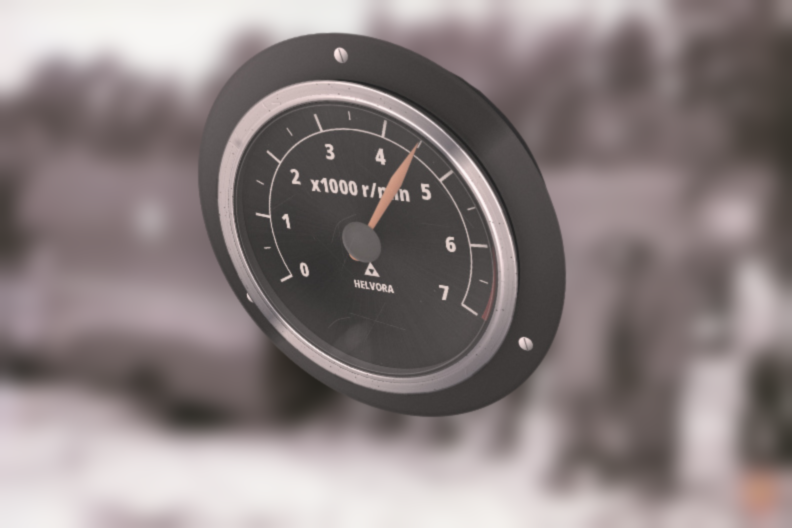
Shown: rpm 4500
